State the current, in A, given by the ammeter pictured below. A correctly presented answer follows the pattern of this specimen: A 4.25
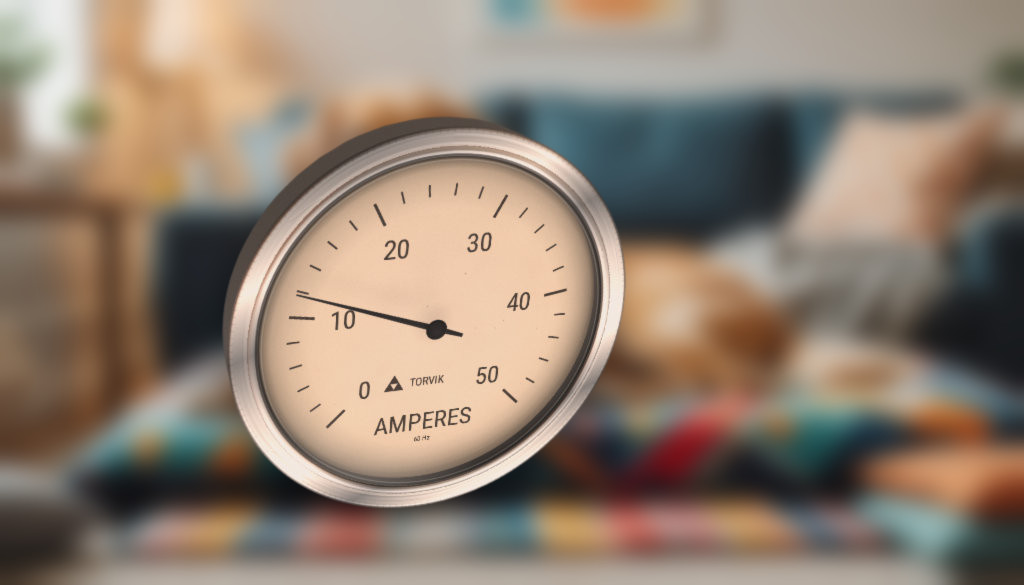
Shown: A 12
